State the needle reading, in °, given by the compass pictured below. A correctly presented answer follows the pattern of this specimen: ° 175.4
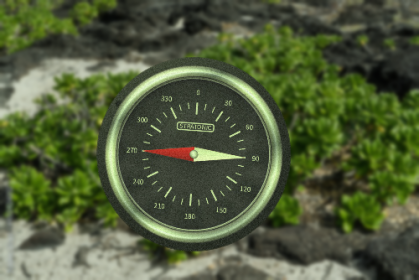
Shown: ° 270
